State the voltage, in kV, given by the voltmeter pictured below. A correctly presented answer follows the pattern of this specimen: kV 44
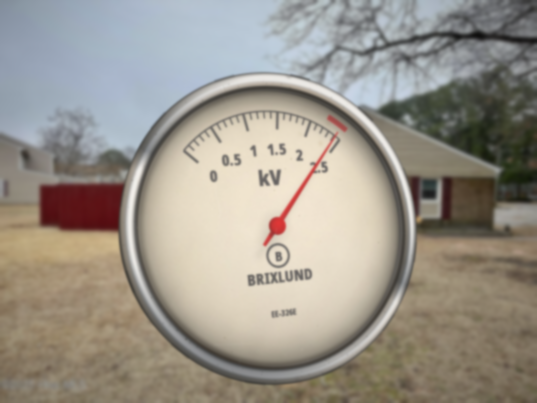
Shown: kV 2.4
